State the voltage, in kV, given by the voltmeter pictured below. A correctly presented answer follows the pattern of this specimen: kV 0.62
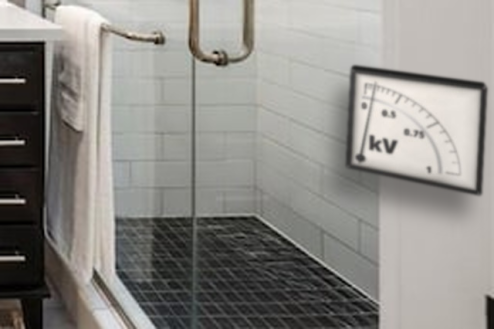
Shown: kV 0.25
